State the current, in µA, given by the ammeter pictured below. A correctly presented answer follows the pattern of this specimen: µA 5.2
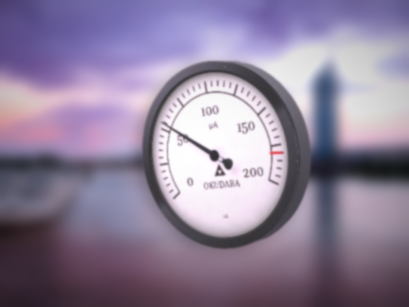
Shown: µA 55
